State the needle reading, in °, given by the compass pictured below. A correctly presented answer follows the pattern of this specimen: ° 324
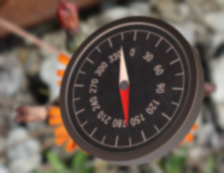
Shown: ° 165
